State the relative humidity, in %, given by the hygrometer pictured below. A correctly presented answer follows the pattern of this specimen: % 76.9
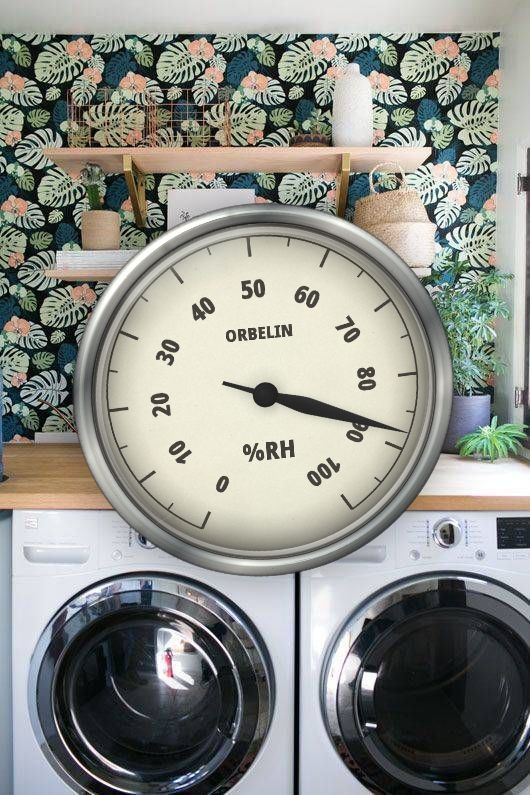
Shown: % 87.5
